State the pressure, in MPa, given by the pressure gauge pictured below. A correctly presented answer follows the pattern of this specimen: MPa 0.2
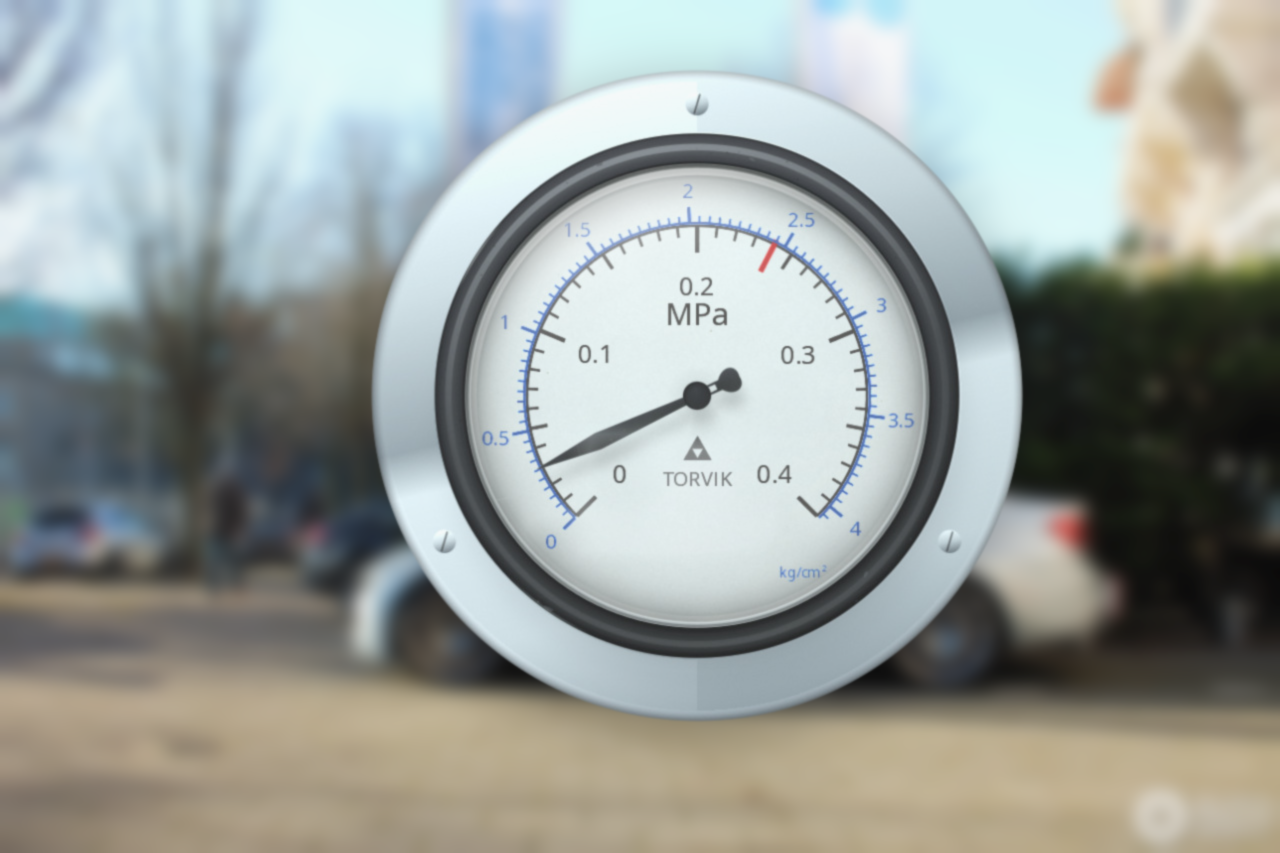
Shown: MPa 0.03
